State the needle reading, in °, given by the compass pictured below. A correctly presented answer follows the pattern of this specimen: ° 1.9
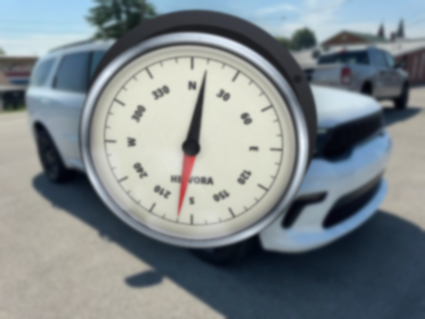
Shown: ° 190
